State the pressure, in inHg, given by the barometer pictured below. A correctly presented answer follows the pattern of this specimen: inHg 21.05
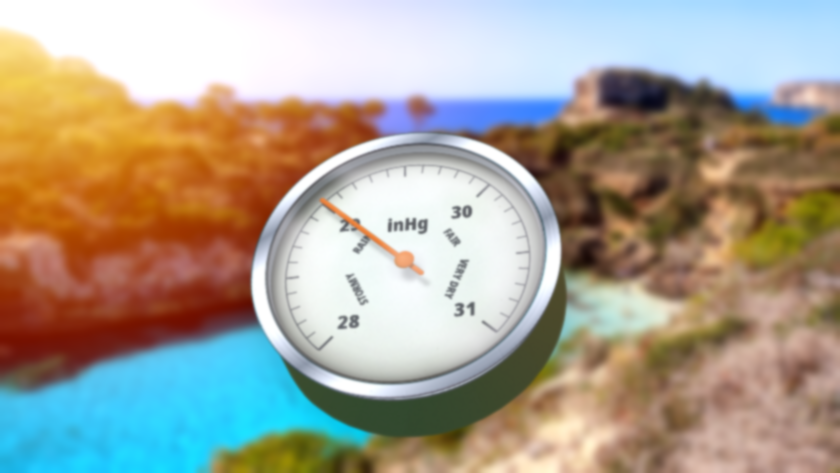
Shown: inHg 29
